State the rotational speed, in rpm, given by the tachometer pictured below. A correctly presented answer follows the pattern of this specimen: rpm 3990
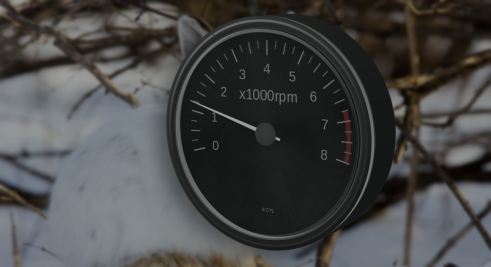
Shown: rpm 1250
